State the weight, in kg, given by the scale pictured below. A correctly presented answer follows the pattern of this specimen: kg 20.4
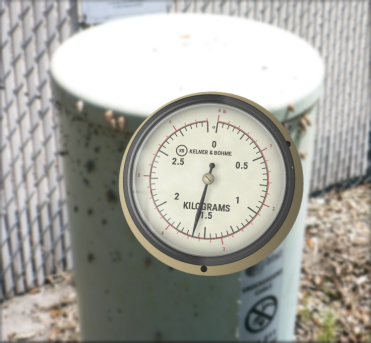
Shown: kg 1.6
